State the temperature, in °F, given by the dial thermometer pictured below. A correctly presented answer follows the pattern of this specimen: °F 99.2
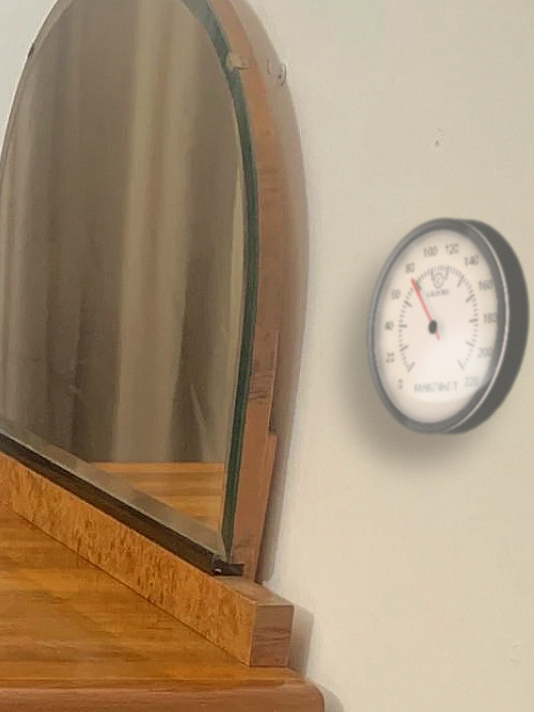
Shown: °F 80
